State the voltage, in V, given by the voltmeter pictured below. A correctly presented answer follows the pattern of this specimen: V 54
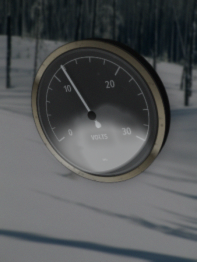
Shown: V 12
